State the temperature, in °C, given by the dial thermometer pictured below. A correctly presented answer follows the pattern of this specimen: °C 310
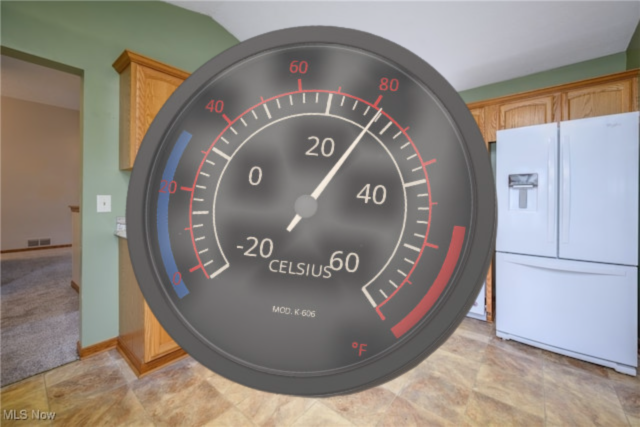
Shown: °C 28
